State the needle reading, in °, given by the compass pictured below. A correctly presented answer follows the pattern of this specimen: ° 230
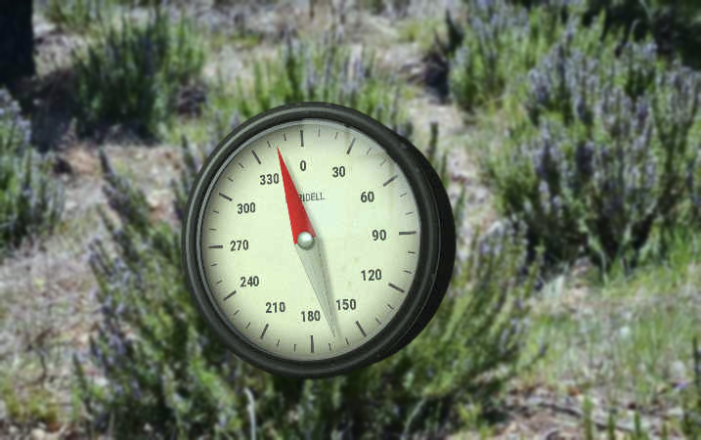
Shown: ° 345
